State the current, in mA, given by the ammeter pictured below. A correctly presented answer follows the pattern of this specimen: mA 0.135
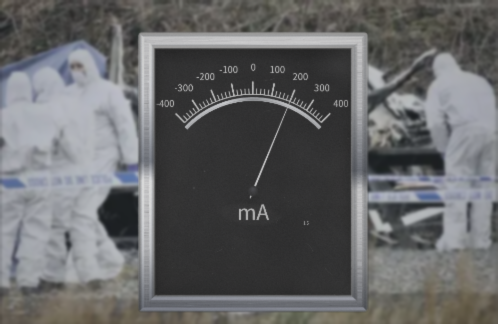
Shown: mA 200
